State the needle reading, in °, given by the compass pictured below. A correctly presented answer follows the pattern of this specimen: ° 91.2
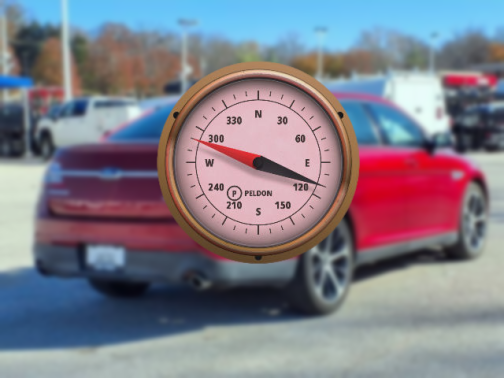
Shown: ° 290
